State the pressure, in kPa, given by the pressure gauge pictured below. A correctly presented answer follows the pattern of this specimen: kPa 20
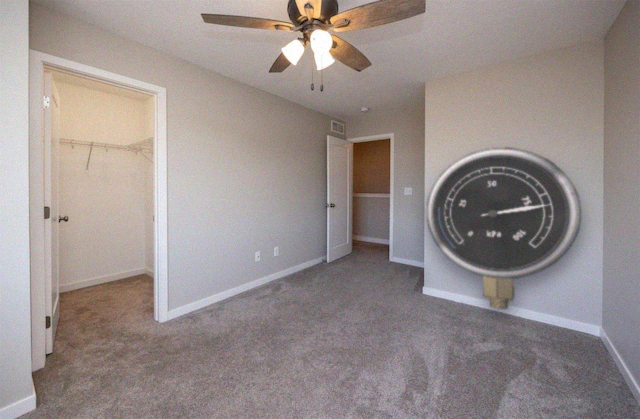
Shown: kPa 80
